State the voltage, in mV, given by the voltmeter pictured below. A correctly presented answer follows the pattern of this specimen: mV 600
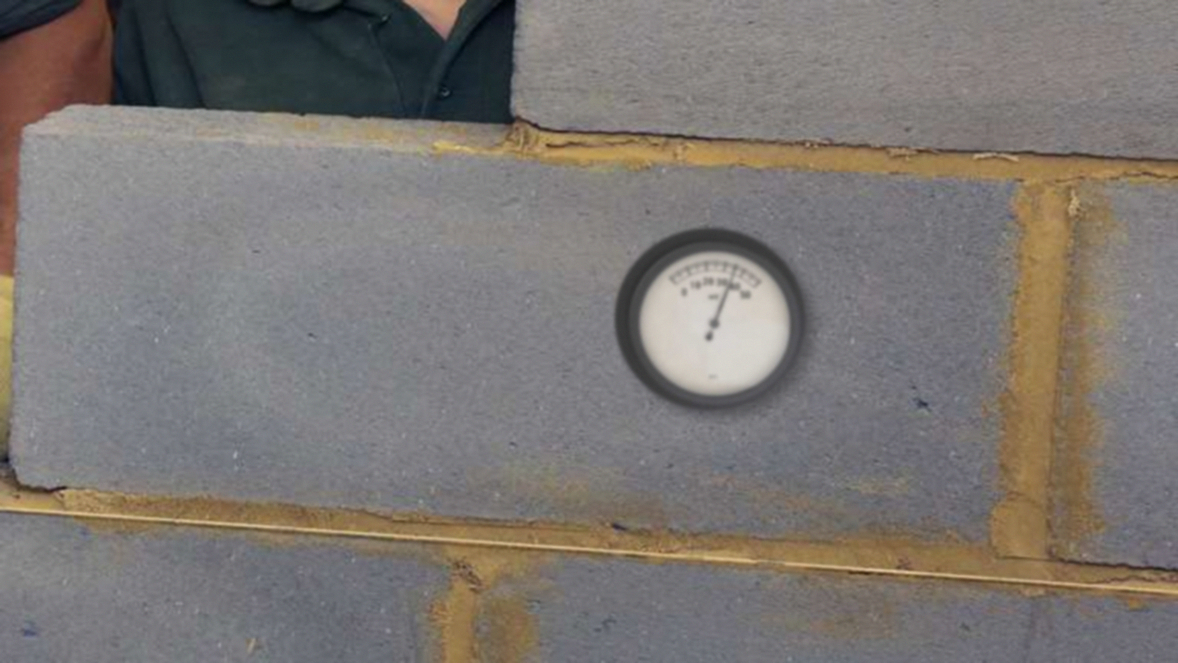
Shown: mV 35
